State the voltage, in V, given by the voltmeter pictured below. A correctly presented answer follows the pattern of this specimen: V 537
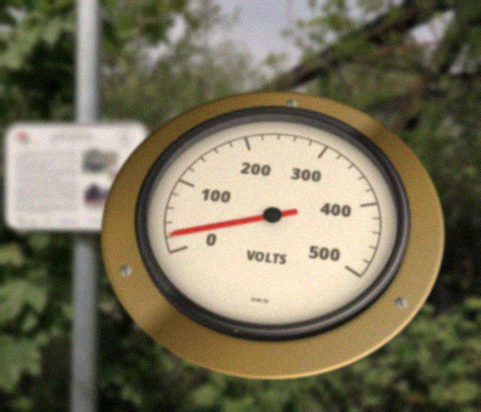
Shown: V 20
